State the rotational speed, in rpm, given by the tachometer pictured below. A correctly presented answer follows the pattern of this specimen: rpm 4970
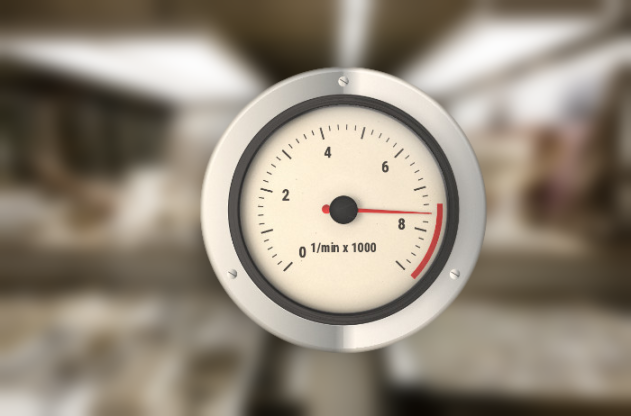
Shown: rpm 7600
